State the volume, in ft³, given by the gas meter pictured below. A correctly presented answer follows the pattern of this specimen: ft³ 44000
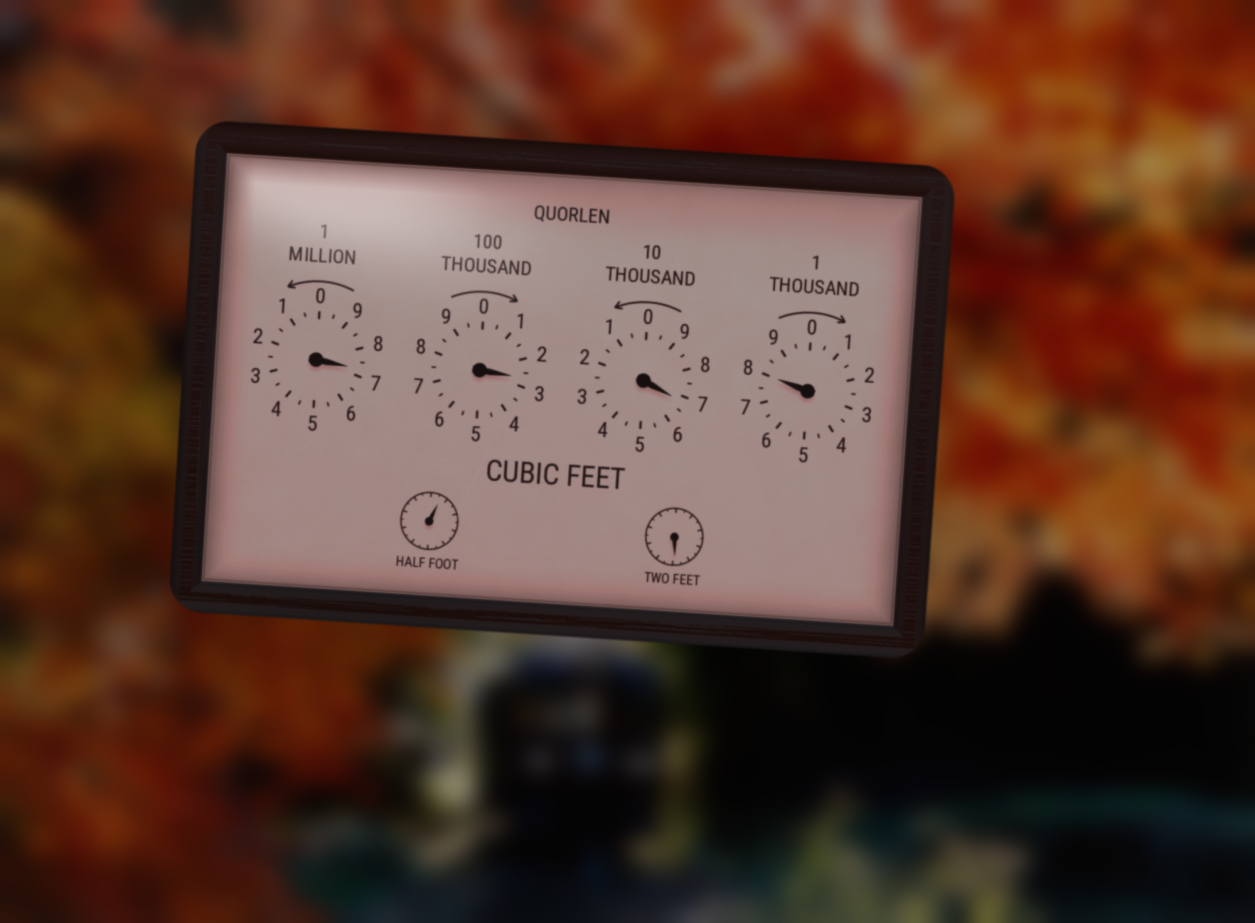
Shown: ft³ 726800
